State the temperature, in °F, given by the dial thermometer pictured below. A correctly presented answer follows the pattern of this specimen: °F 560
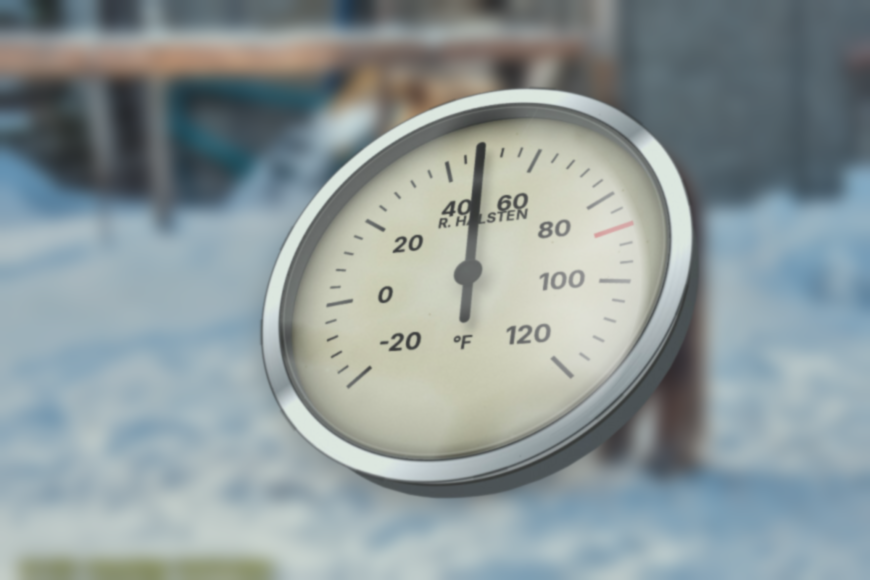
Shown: °F 48
